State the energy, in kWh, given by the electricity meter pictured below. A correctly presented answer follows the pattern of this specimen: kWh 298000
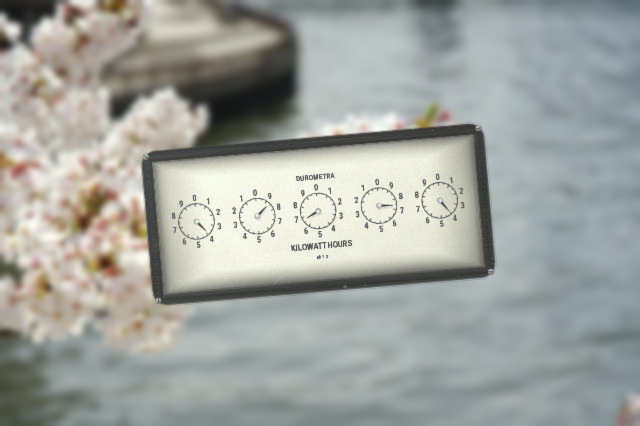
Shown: kWh 38674
